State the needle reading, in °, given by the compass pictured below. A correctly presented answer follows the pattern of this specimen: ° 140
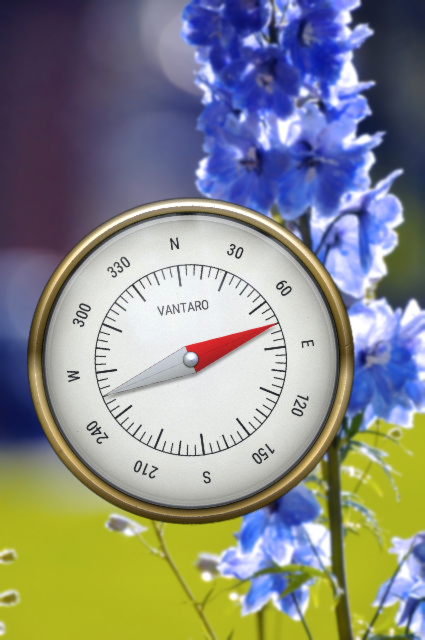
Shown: ° 75
